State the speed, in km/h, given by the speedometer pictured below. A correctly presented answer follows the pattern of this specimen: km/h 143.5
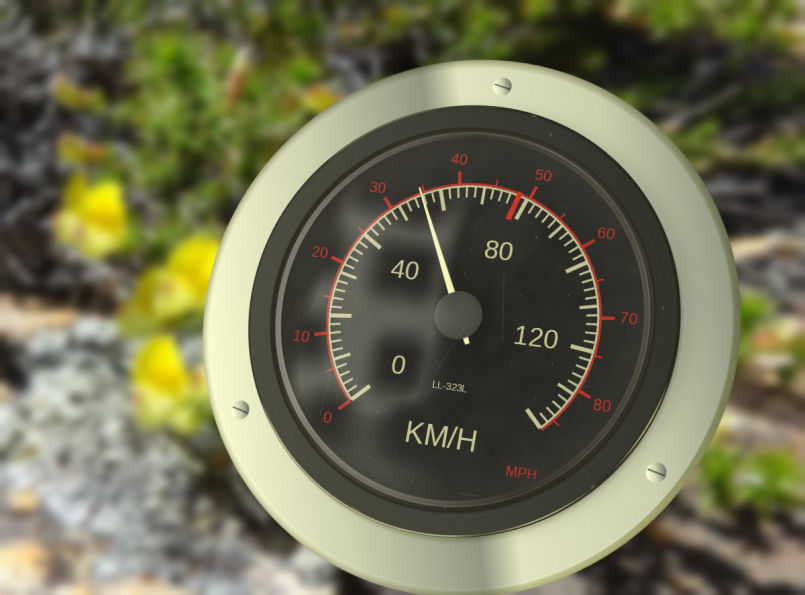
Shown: km/h 56
